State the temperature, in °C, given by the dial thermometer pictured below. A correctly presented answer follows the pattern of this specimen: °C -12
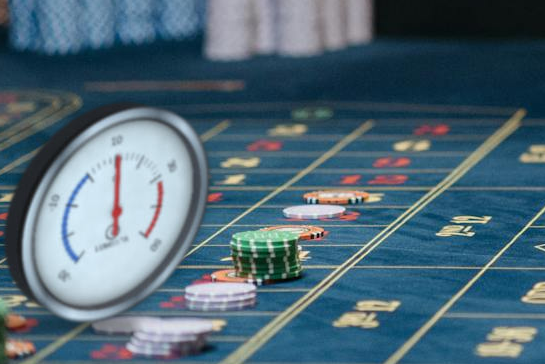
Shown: °C 10
